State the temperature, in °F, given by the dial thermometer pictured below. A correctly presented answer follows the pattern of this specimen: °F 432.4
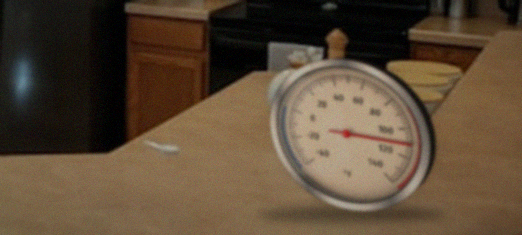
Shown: °F 110
